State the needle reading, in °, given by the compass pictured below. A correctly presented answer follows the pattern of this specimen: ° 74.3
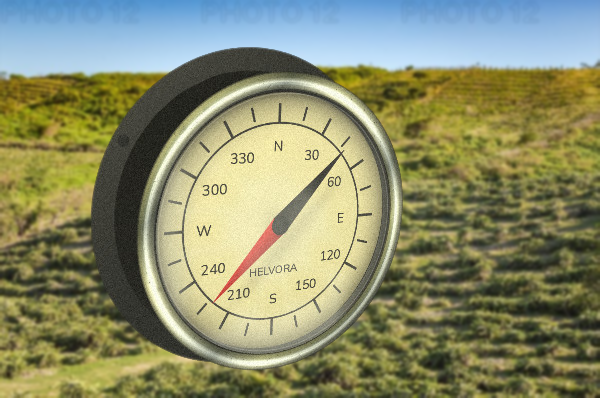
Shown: ° 225
